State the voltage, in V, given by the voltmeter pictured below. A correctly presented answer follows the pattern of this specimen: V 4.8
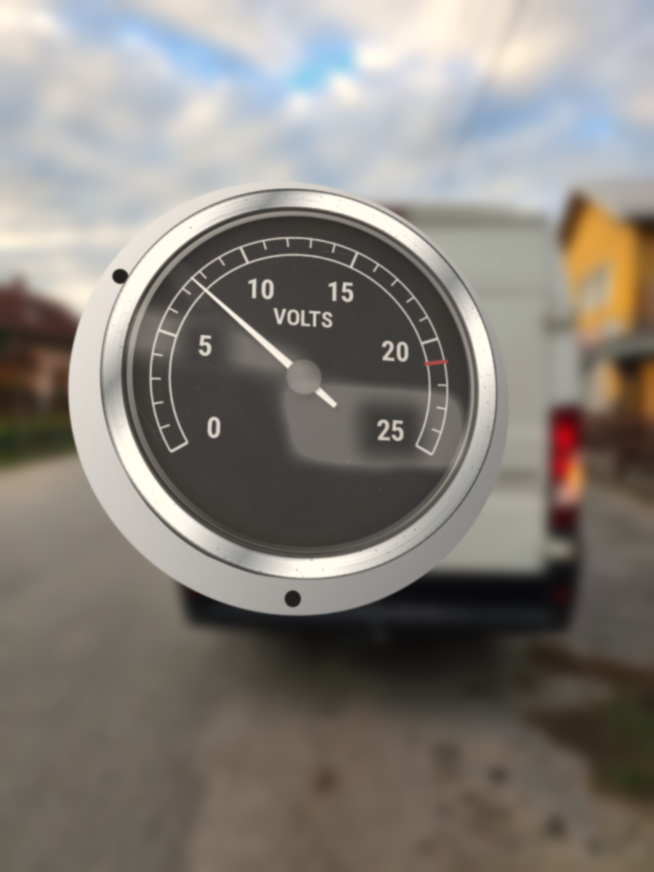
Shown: V 7.5
